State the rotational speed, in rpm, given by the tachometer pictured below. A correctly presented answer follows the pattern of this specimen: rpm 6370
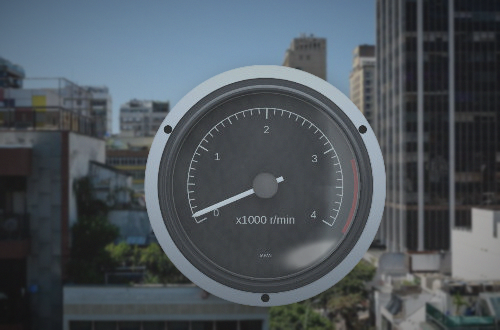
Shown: rpm 100
